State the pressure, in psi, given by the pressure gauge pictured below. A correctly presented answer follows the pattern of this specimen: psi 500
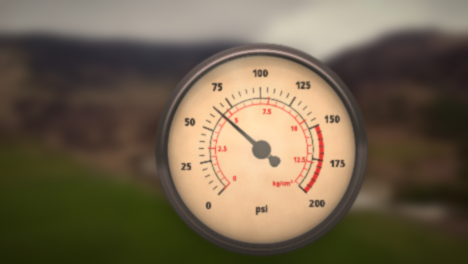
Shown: psi 65
